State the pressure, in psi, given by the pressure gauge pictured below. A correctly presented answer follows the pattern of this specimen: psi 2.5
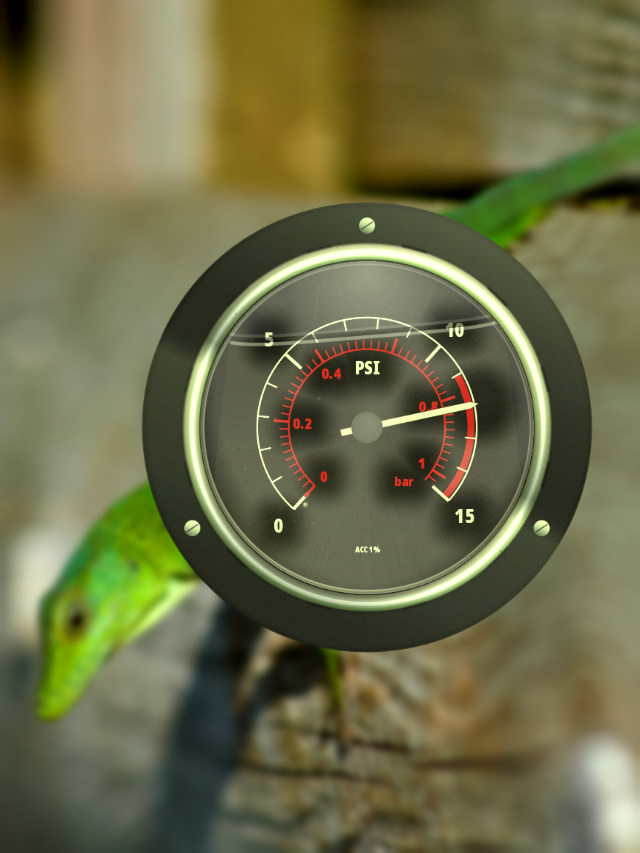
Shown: psi 12
